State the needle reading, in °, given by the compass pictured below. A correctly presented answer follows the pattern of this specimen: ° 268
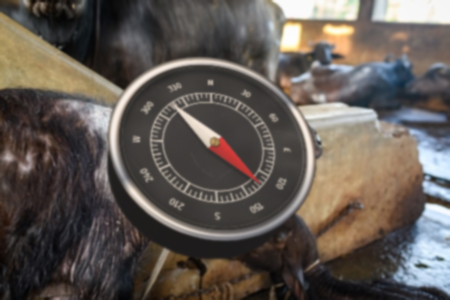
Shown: ° 135
